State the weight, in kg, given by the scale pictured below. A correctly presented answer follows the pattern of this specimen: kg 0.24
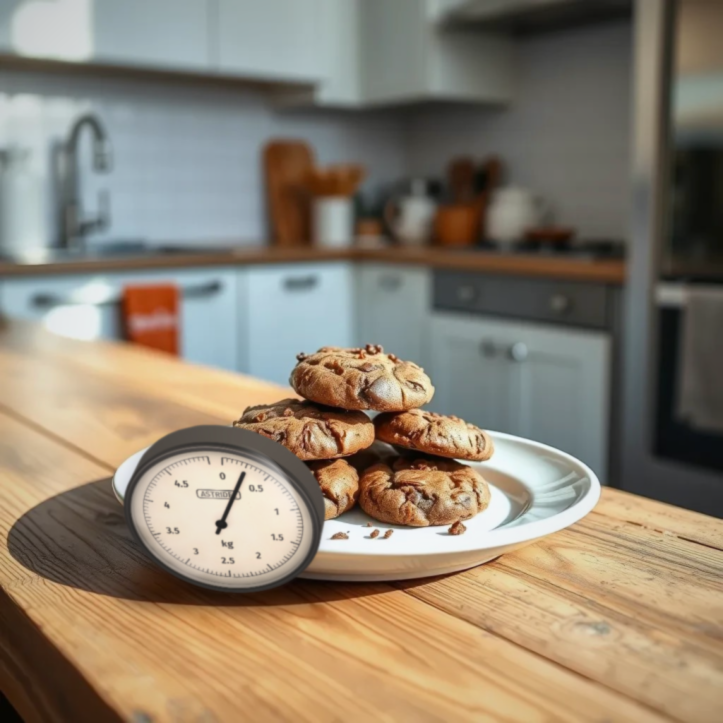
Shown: kg 0.25
